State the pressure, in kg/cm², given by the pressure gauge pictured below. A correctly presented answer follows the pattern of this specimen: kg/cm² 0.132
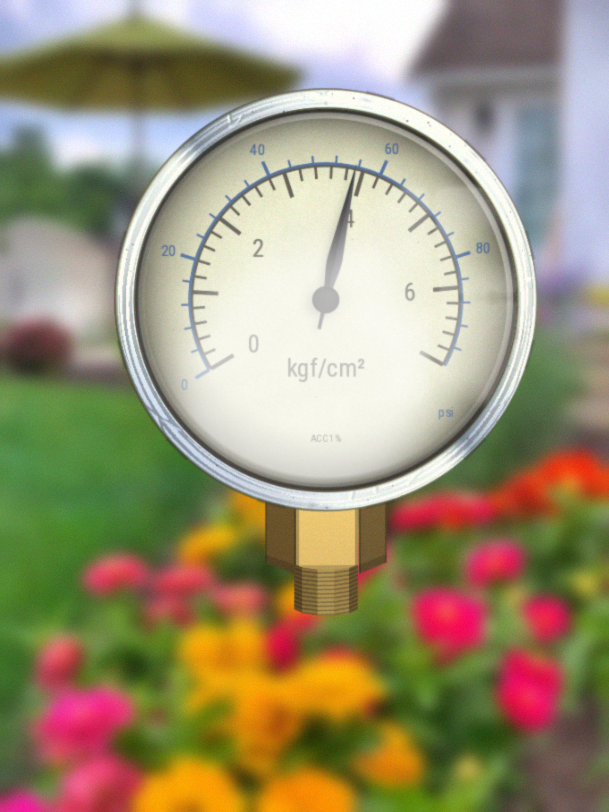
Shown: kg/cm² 3.9
